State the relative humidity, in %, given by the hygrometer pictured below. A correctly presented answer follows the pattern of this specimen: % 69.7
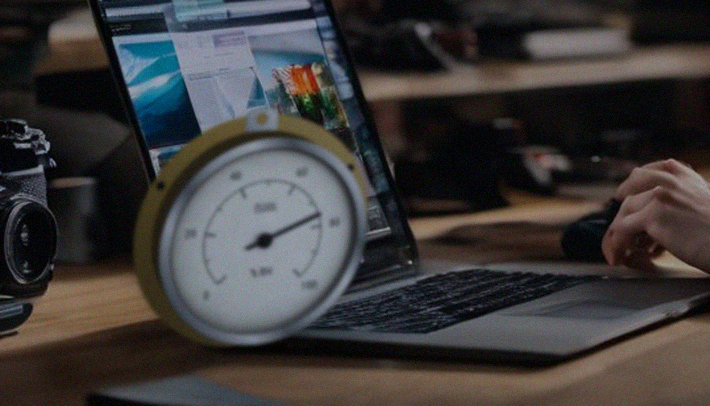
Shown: % 75
